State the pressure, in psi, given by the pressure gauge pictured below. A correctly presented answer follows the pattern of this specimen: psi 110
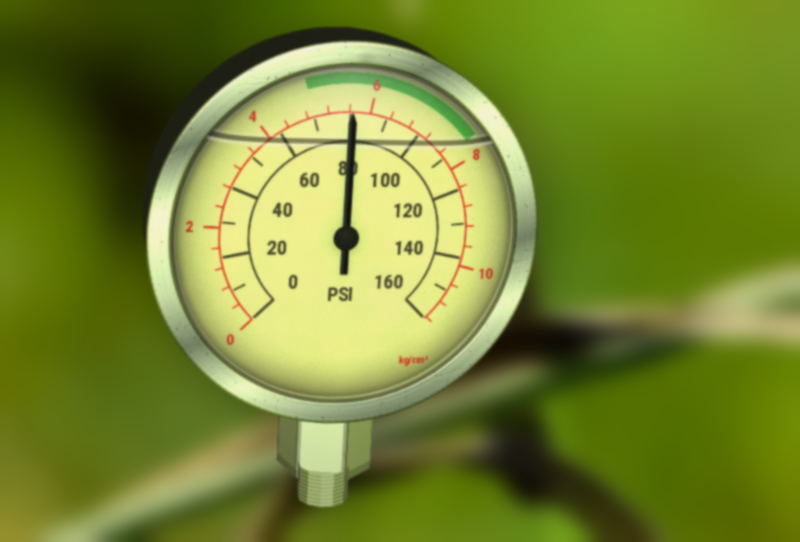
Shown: psi 80
